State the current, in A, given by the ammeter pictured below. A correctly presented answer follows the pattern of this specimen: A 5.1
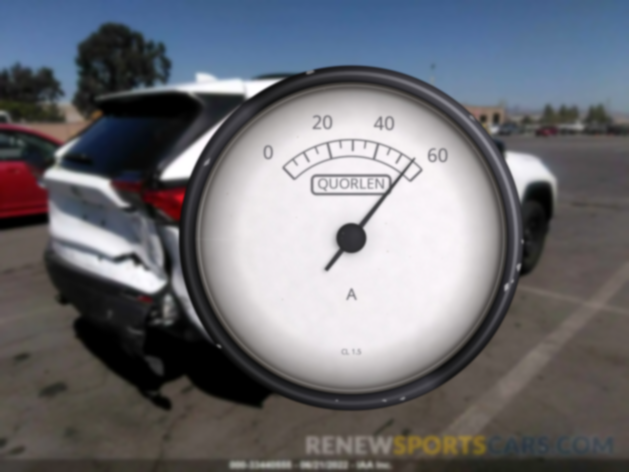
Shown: A 55
